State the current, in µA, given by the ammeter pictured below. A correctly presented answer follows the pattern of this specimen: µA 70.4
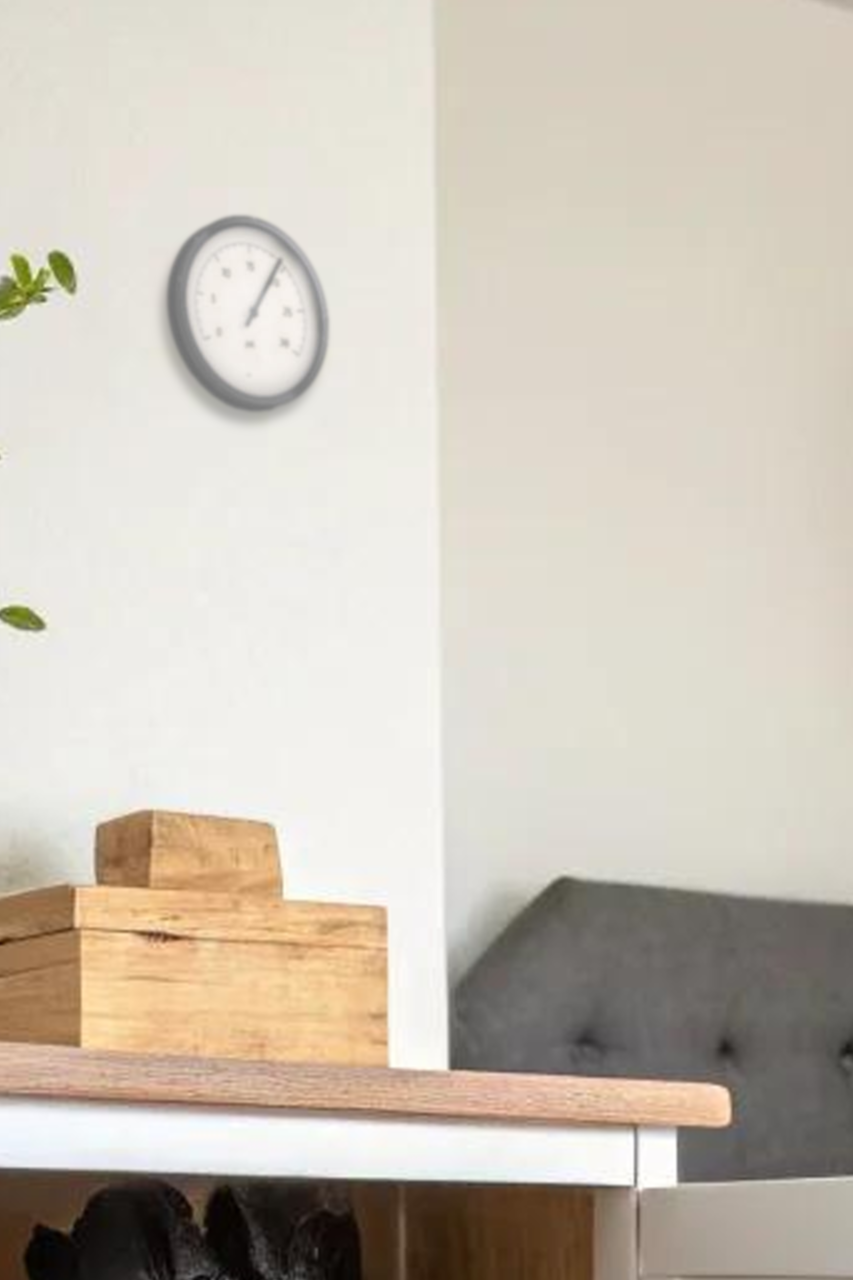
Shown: µA 19
